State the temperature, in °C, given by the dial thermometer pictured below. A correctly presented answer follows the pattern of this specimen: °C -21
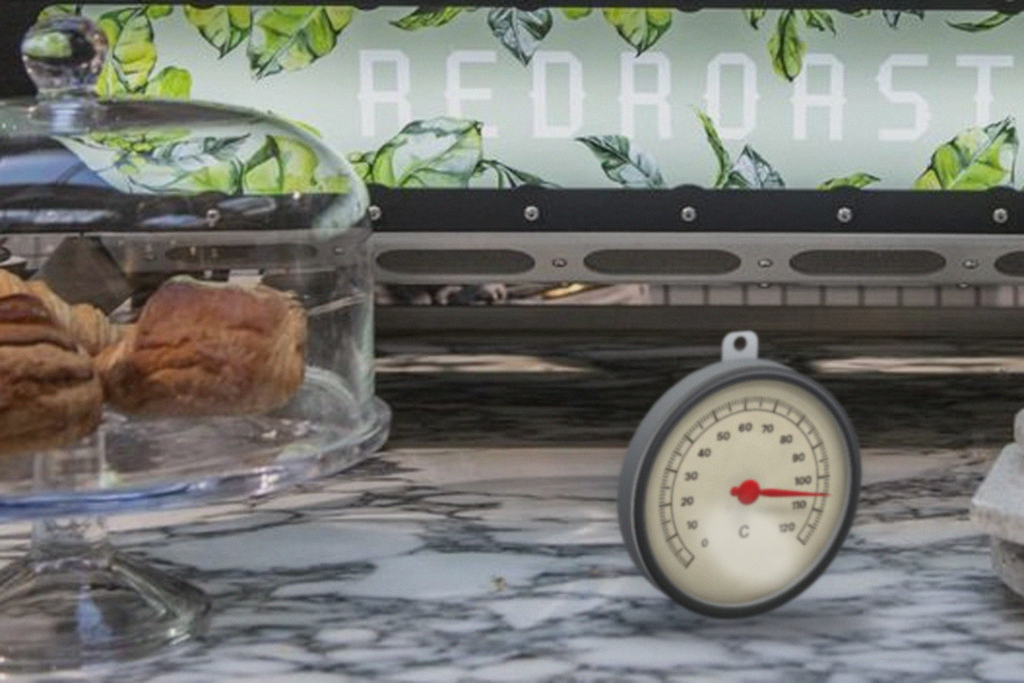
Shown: °C 105
